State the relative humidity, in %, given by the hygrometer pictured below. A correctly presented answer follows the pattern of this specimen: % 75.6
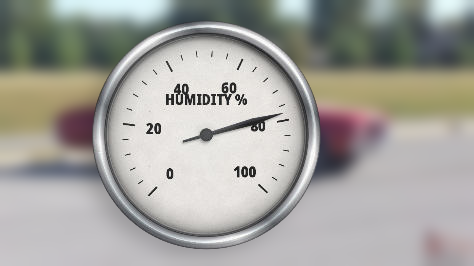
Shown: % 78
